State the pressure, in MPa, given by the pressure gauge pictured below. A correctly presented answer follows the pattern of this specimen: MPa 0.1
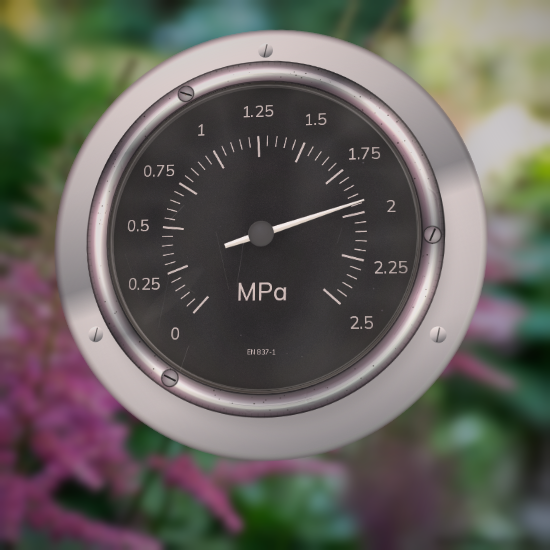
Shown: MPa 1.95
